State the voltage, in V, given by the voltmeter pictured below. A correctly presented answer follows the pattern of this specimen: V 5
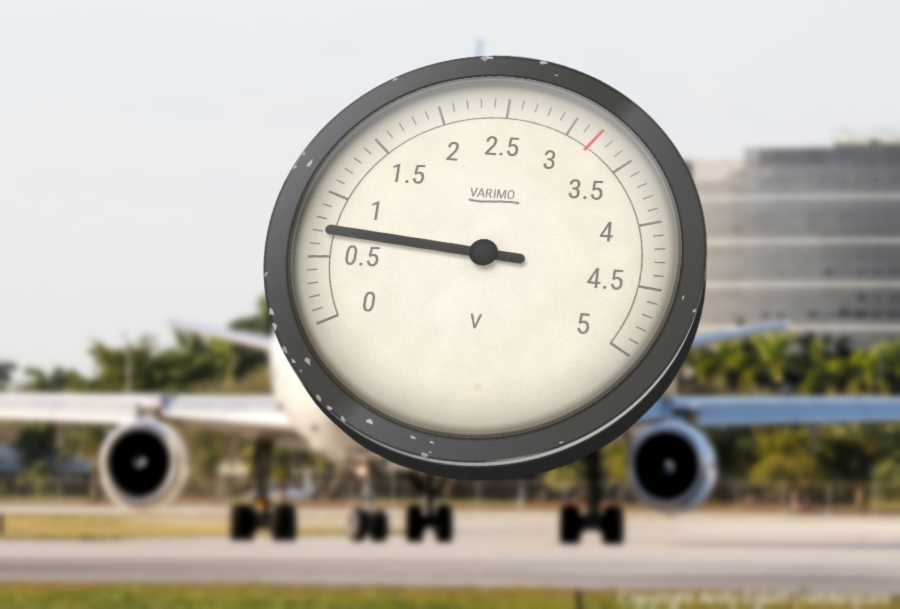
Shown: V 0.7
